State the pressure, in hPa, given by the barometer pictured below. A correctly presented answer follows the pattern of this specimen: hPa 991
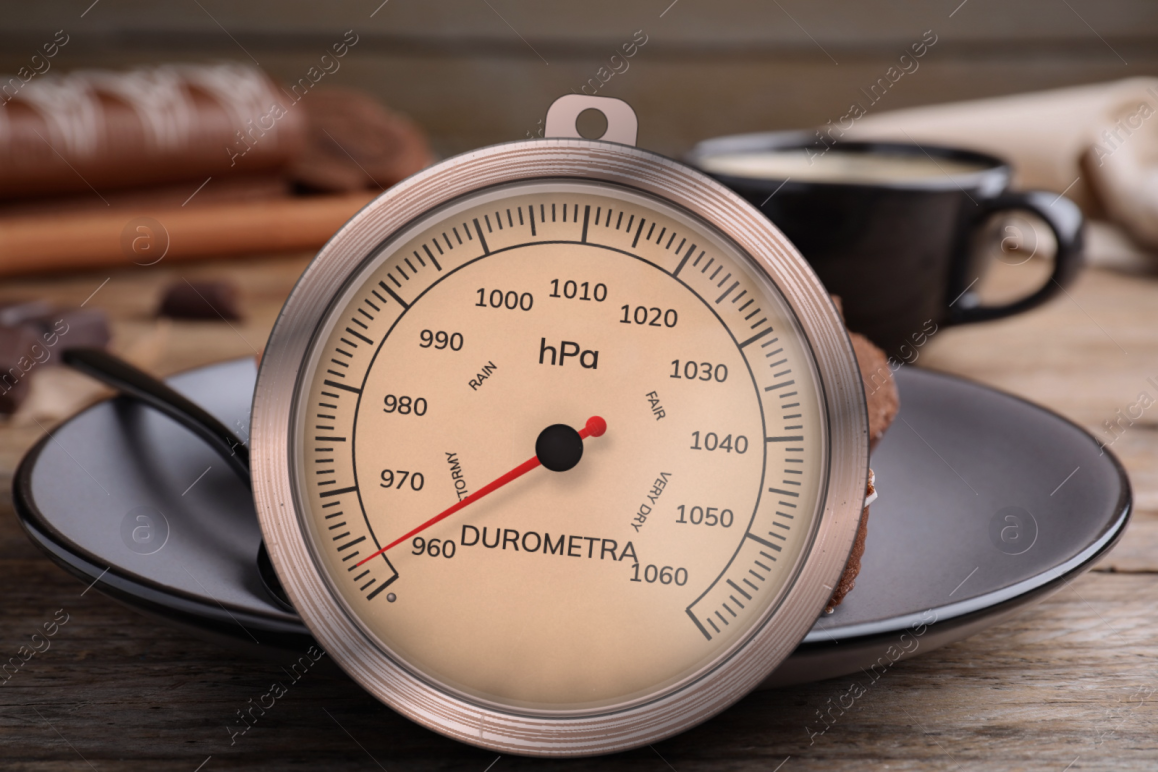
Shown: hPa 963
